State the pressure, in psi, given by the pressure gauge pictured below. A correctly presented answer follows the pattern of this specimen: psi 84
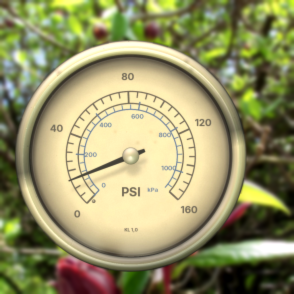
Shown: psi 15
